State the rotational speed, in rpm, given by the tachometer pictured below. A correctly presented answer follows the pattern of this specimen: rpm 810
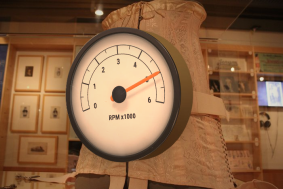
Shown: rpm 5000
